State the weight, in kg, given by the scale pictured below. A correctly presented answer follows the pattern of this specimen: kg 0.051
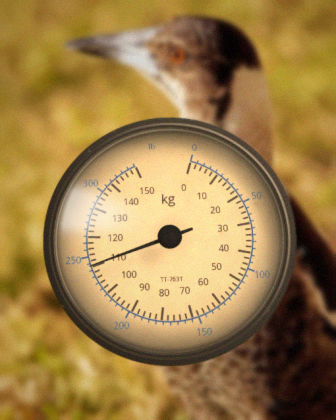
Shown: kg 110
